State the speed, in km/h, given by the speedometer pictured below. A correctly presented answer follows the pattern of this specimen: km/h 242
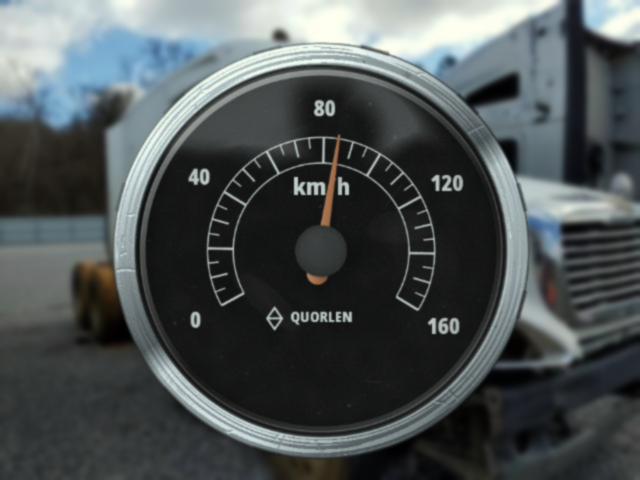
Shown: km/h 85
